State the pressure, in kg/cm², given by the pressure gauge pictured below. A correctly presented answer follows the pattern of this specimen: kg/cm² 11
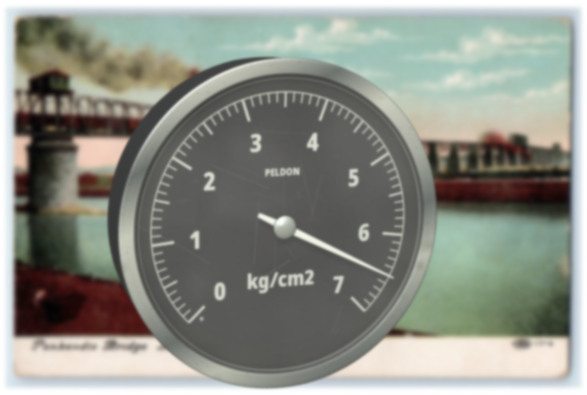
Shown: kg/cm² 6.5
